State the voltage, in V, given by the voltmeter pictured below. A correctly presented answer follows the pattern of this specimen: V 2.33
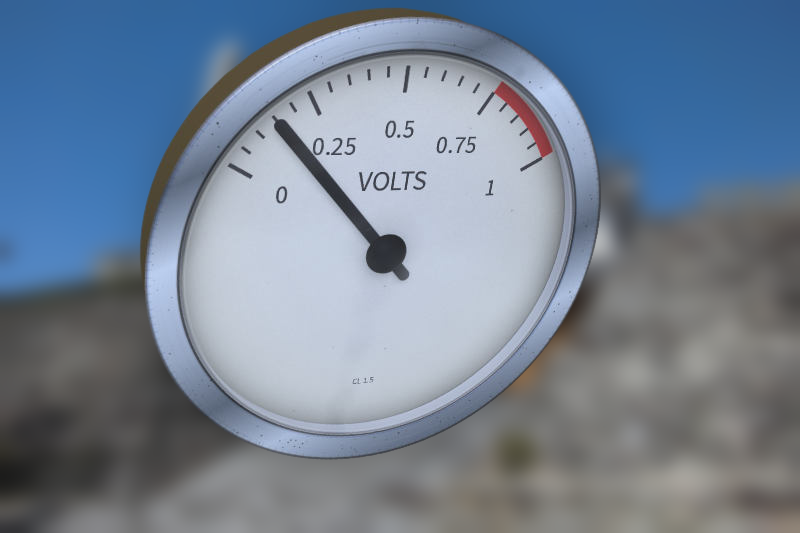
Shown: V 0.15
